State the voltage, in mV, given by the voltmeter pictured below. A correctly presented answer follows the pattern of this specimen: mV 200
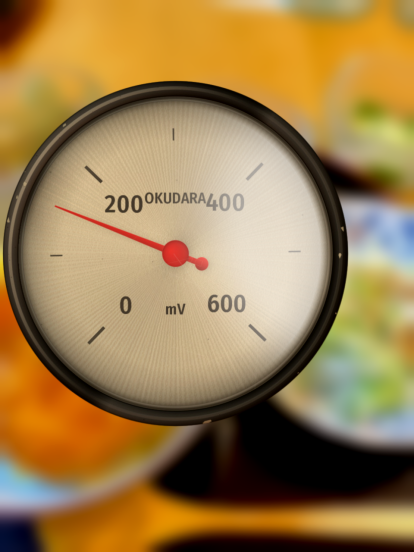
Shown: mV 150
